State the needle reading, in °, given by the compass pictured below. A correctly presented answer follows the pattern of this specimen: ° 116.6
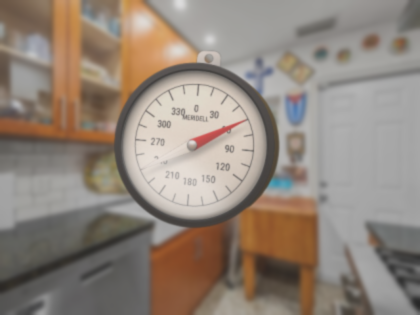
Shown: ° 60
